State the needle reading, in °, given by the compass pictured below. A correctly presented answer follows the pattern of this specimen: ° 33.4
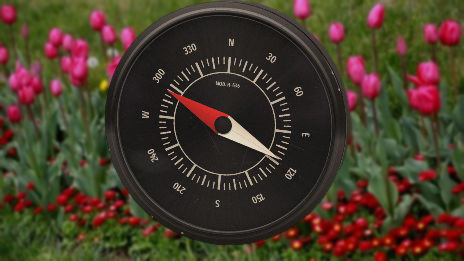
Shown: ° 295
